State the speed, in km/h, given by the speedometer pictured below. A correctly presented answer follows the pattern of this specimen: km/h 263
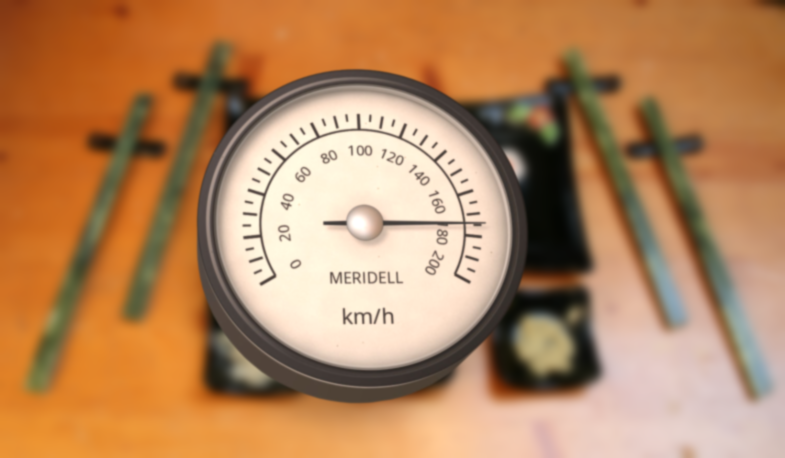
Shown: km/h 175
